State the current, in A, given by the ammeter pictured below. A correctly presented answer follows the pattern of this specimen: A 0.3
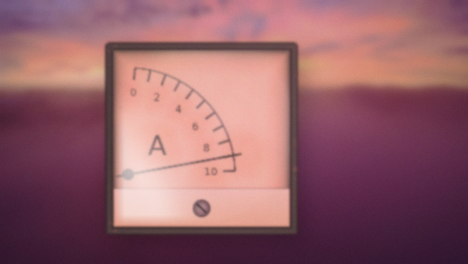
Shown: A 9
